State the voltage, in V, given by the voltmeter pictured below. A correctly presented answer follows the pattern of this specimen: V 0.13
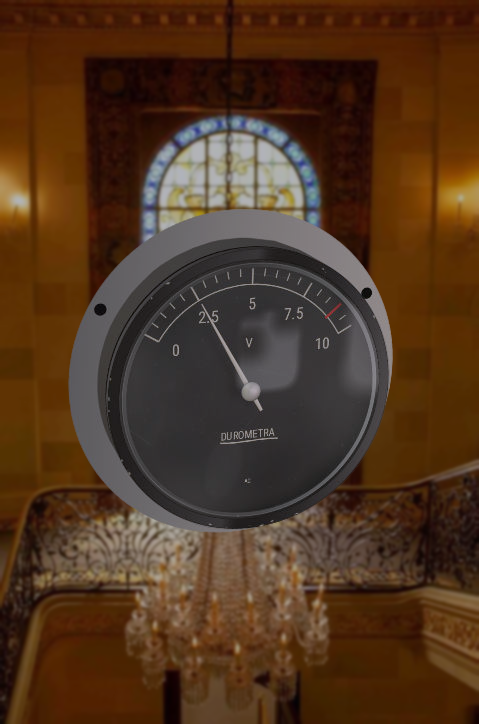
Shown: V 2.5
